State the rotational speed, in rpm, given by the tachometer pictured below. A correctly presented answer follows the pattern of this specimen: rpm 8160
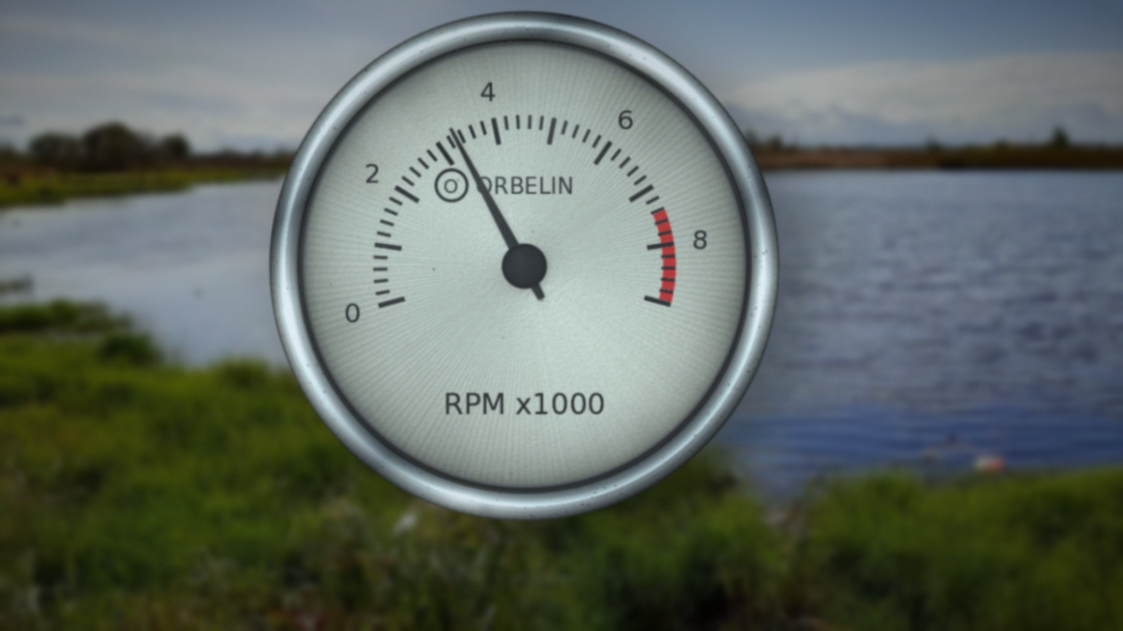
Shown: rpm 3300
